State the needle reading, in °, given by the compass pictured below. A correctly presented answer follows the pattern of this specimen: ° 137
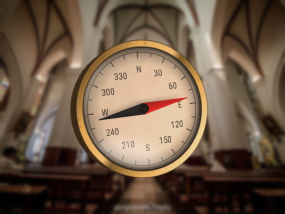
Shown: ° 82.5
